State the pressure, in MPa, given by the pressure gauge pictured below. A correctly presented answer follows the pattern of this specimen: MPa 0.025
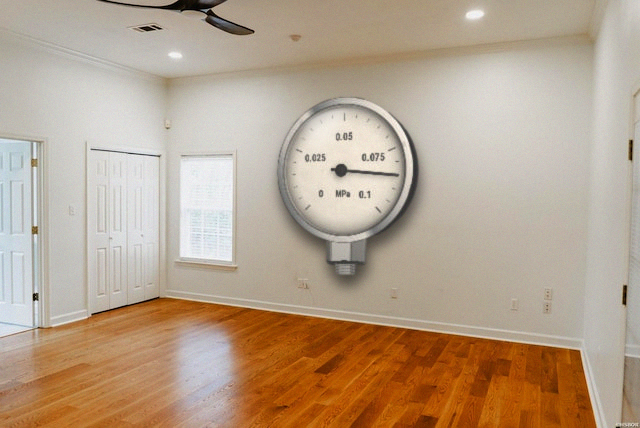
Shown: MPa 0.085
